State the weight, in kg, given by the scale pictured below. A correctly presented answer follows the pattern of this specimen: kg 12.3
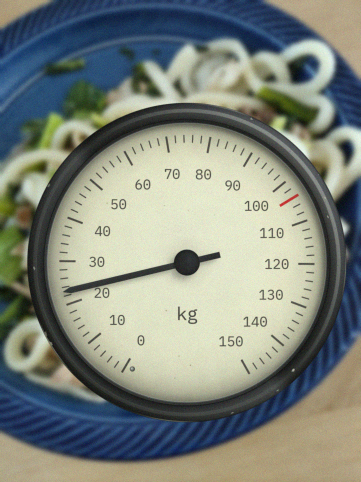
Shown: kg 23
